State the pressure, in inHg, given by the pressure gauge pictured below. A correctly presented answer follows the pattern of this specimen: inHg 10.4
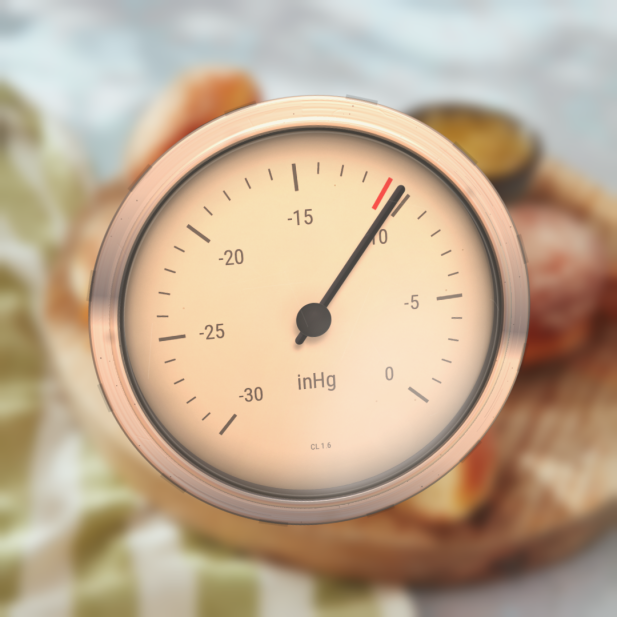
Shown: inHg -10.5
